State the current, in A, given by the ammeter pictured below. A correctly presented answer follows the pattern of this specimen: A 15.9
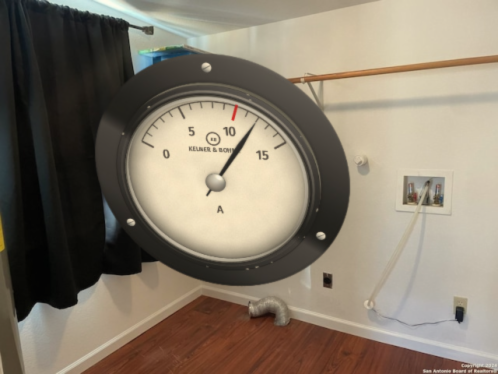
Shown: A 12
